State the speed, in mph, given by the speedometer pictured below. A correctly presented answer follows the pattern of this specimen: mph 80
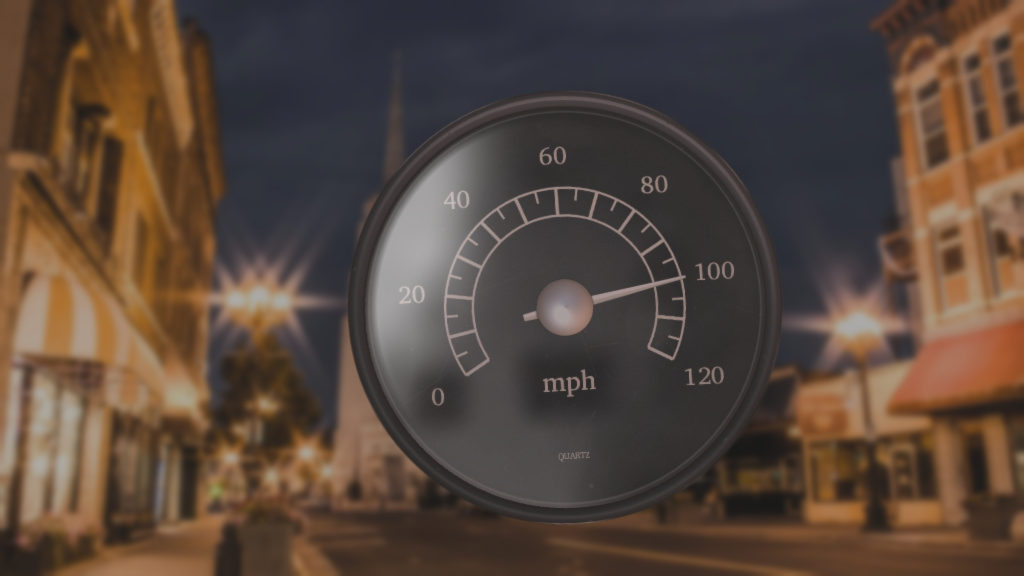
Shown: mph 100
